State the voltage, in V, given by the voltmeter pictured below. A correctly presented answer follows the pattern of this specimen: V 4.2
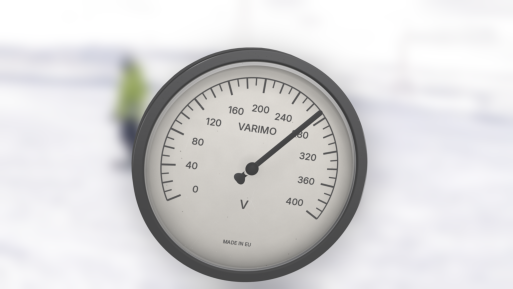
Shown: V 270
